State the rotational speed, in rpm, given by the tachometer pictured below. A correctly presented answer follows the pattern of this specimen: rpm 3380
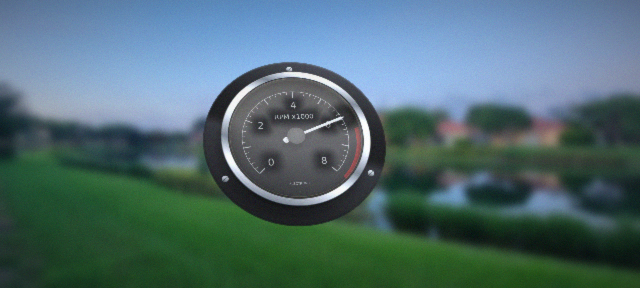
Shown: rpm 6000
